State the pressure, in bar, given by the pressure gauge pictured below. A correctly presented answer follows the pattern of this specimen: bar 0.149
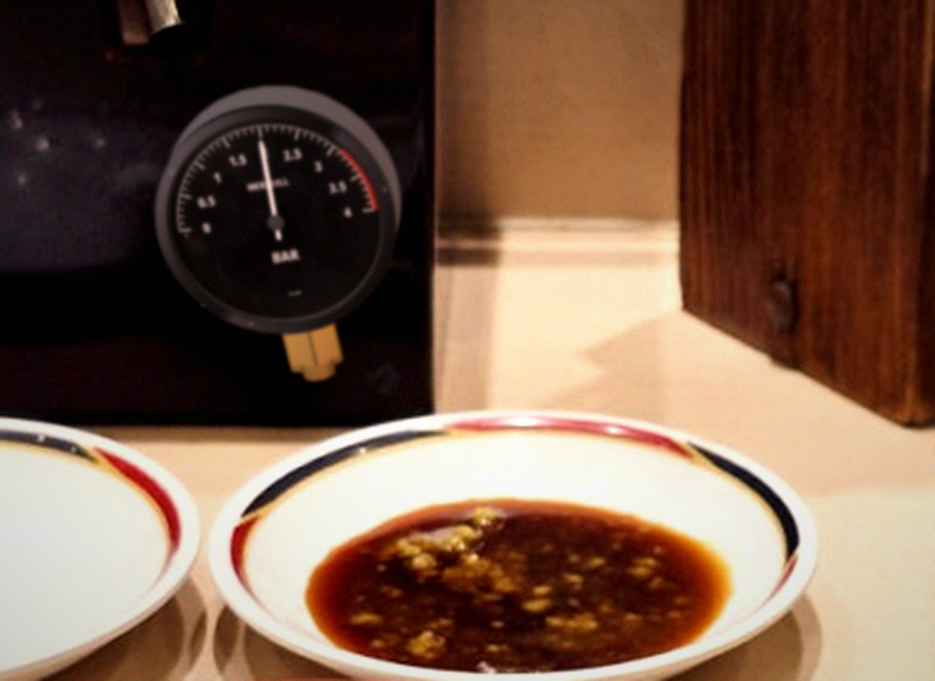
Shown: bar 2
